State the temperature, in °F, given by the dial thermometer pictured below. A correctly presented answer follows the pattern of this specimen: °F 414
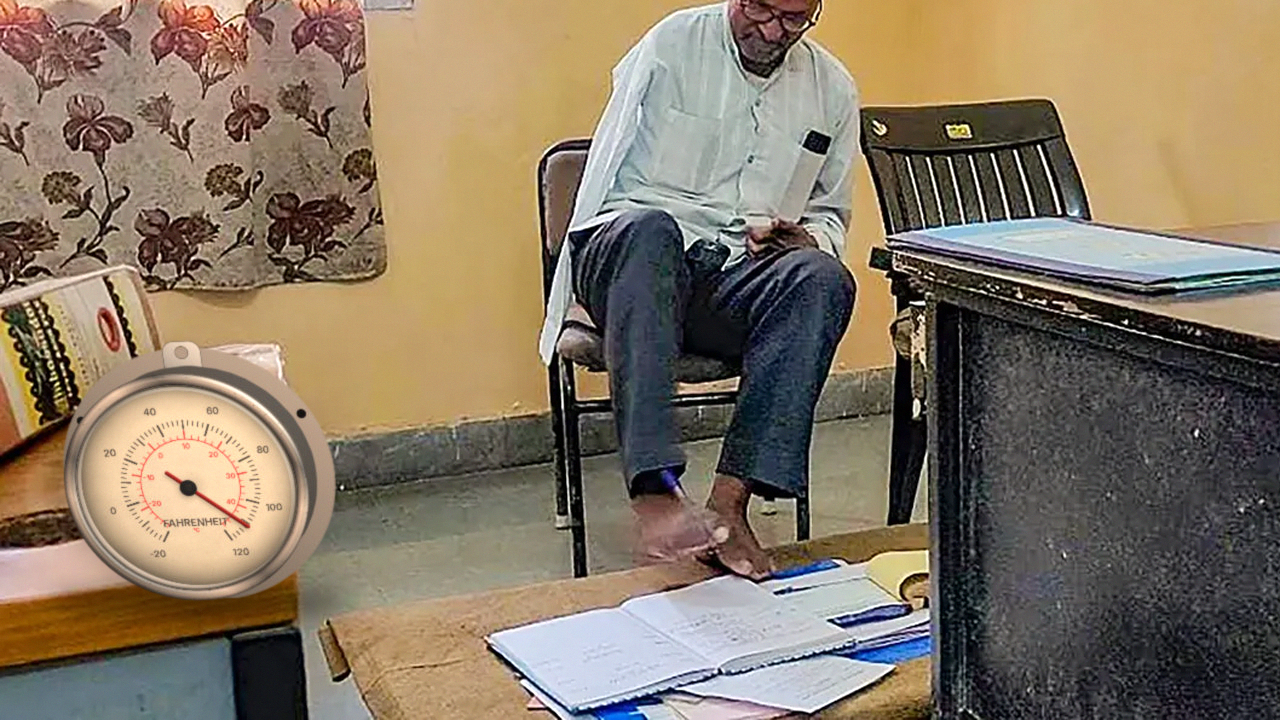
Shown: °F 110
